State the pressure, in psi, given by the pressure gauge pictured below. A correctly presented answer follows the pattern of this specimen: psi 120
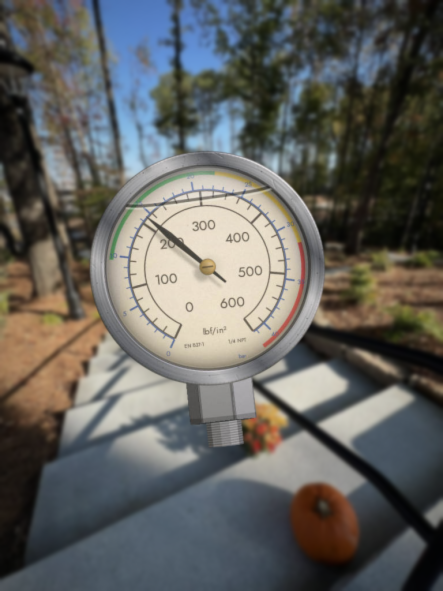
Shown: psi 210
